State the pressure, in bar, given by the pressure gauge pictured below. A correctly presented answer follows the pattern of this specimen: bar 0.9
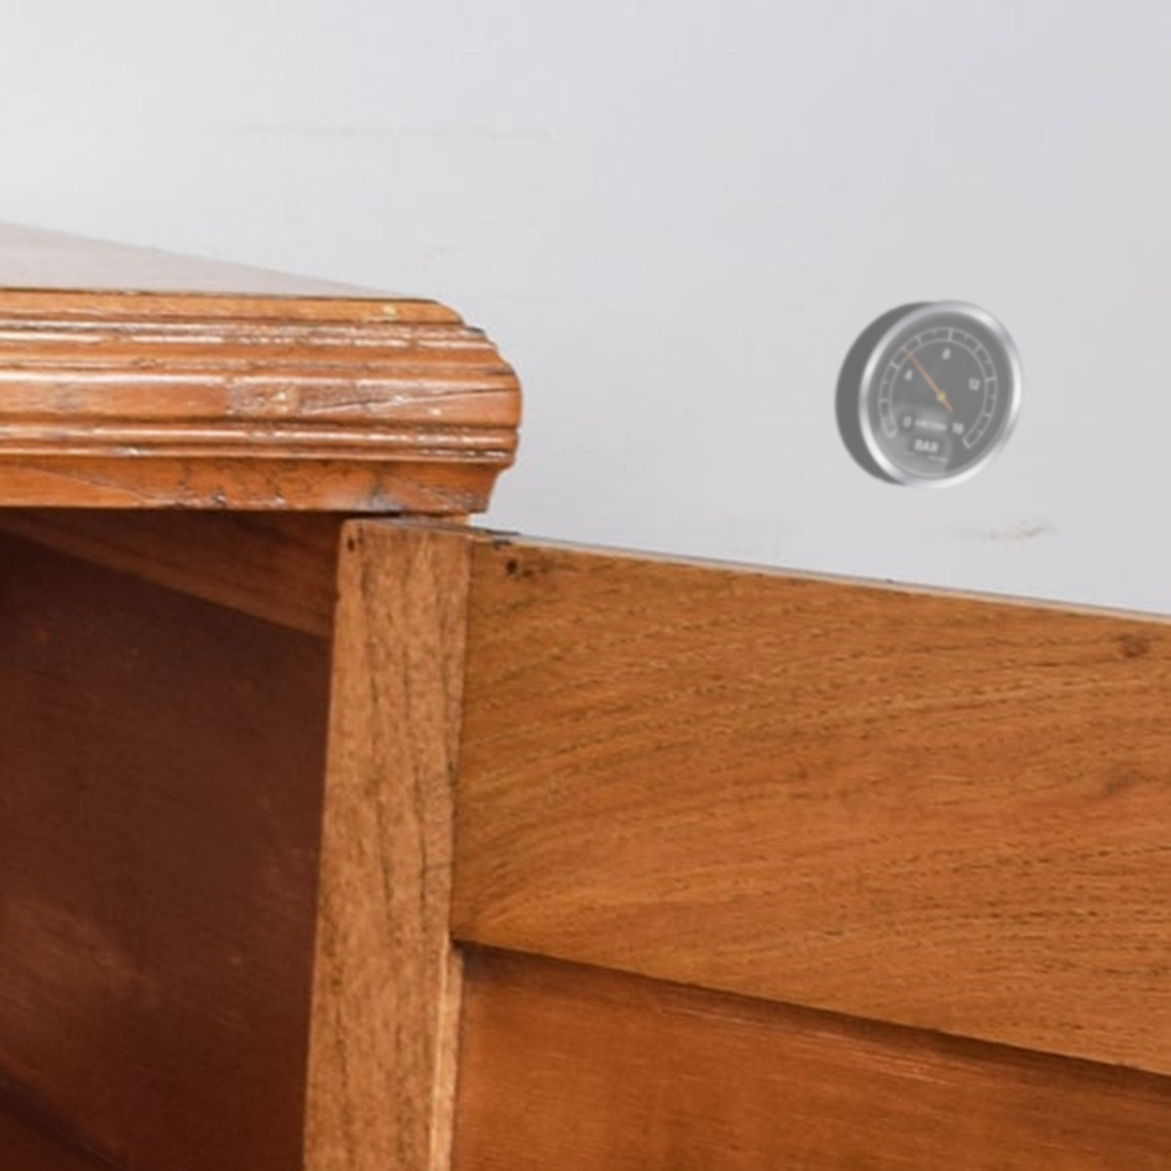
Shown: bar 5
